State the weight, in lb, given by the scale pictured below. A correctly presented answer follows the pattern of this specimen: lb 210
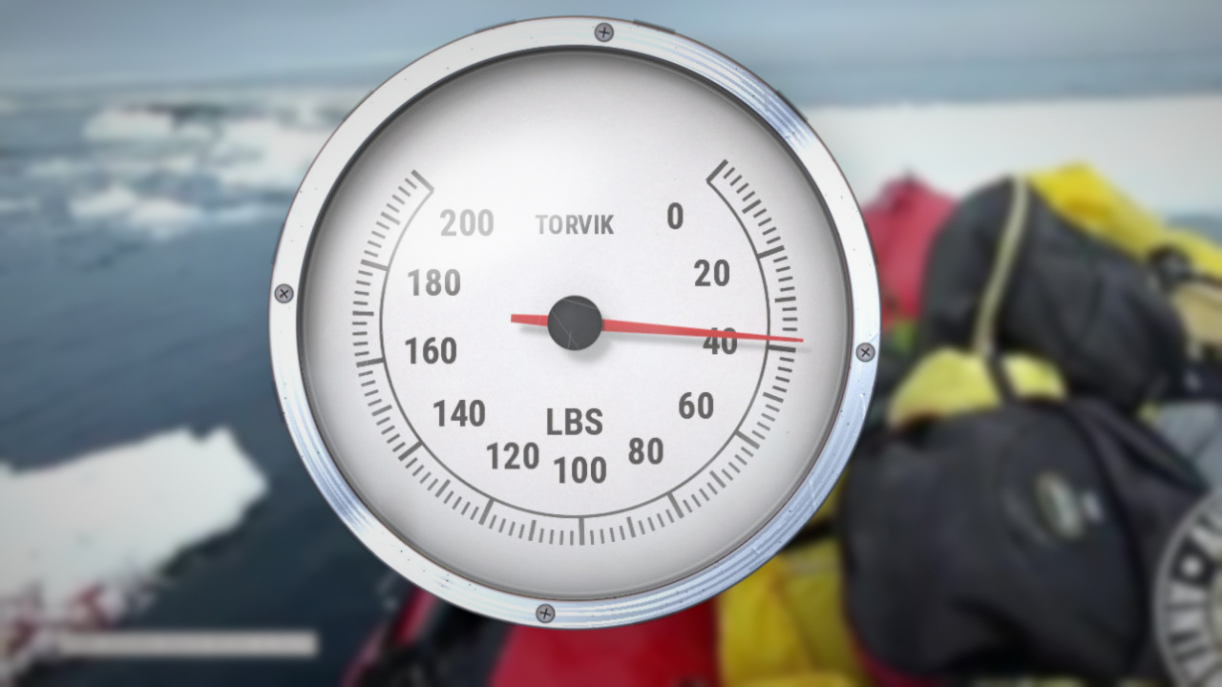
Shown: lb 38
